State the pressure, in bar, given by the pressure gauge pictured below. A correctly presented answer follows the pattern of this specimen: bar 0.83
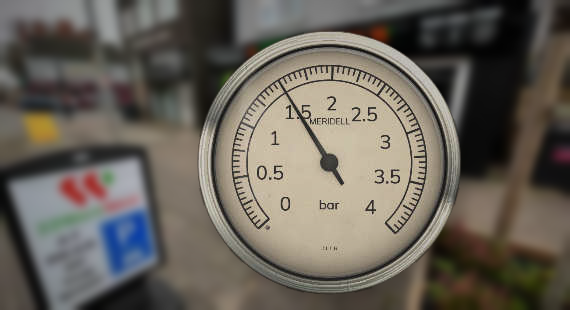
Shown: bar 1.5
